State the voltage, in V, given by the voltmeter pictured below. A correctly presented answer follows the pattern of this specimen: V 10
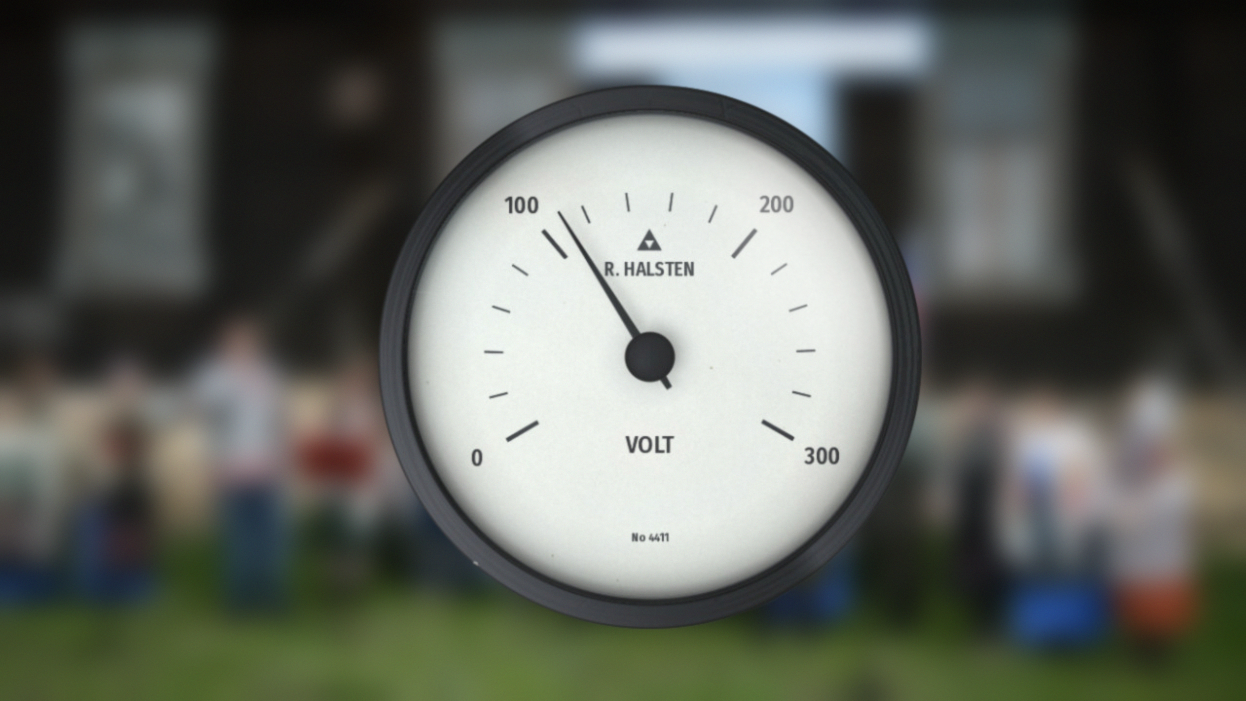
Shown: V 110
